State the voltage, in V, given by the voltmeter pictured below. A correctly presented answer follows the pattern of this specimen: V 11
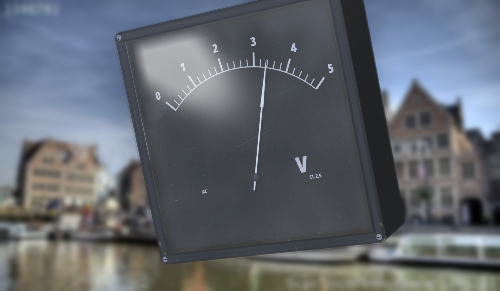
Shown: V 3.4
